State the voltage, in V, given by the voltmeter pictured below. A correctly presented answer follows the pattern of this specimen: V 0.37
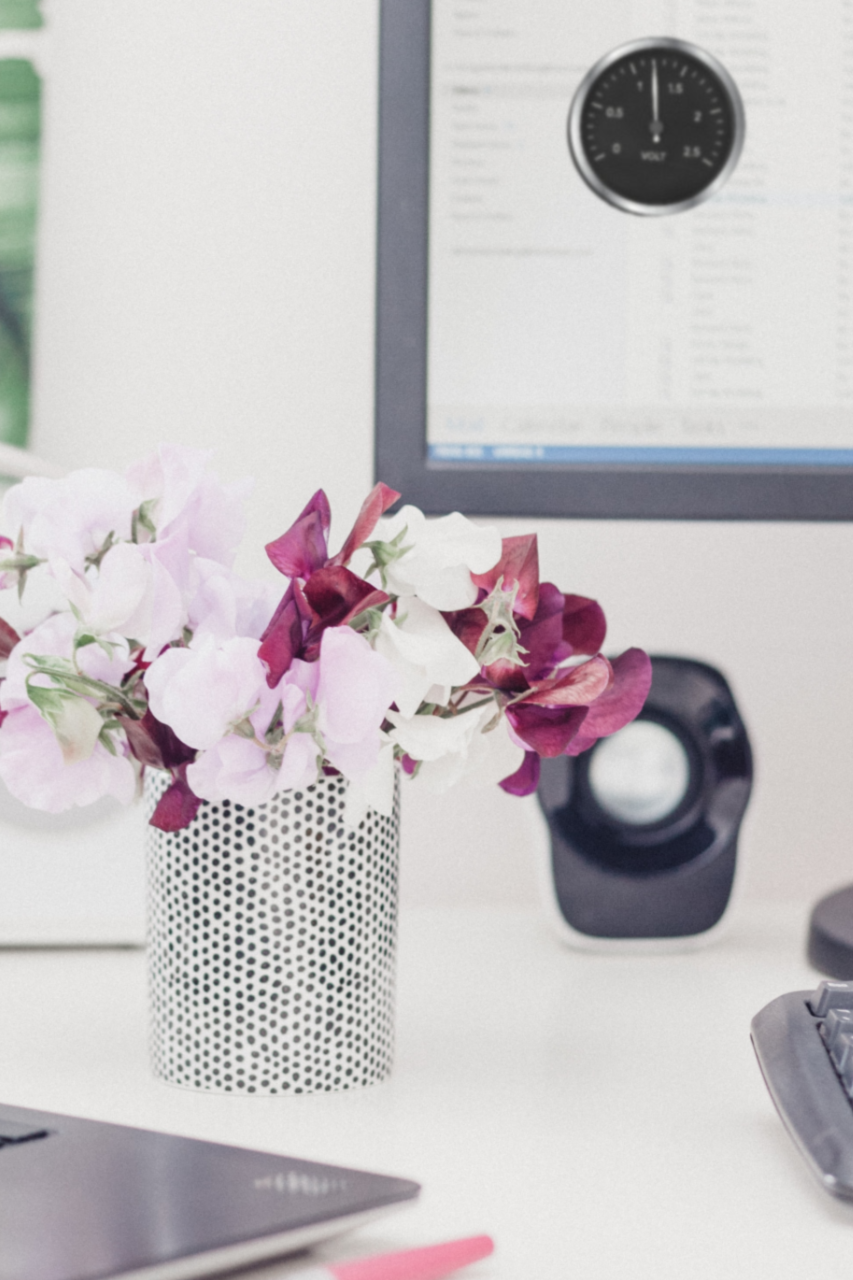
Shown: V 1.2
